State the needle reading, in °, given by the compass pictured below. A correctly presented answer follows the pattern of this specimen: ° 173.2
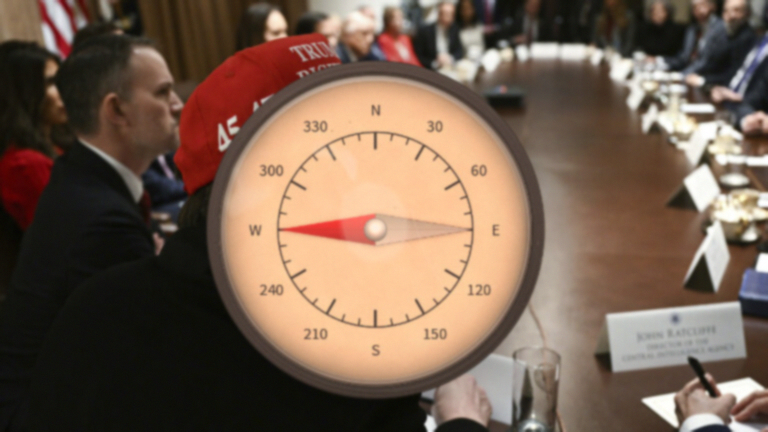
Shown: ° 270
